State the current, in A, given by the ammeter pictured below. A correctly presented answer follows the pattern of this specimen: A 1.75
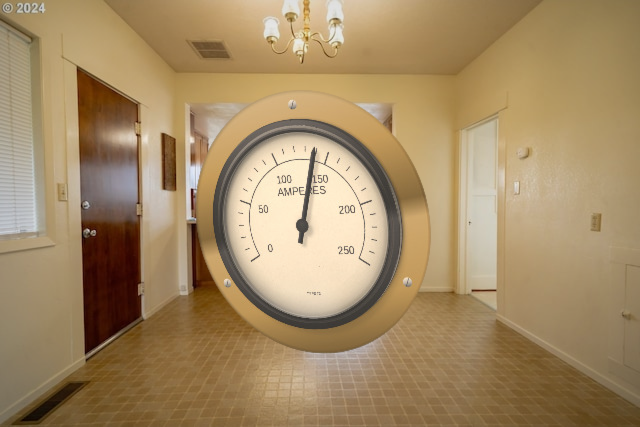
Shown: A 140
